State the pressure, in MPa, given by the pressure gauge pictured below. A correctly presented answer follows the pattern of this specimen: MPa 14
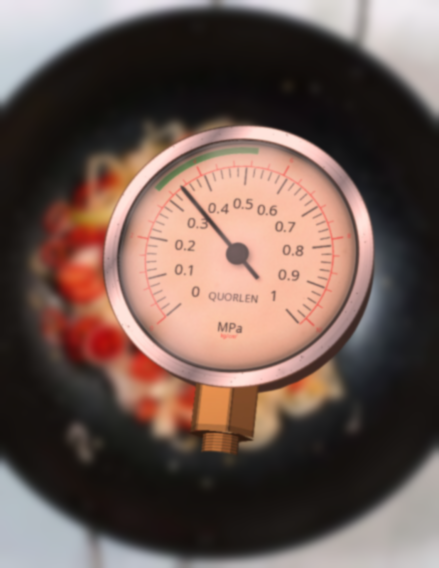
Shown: MPa 0.34
